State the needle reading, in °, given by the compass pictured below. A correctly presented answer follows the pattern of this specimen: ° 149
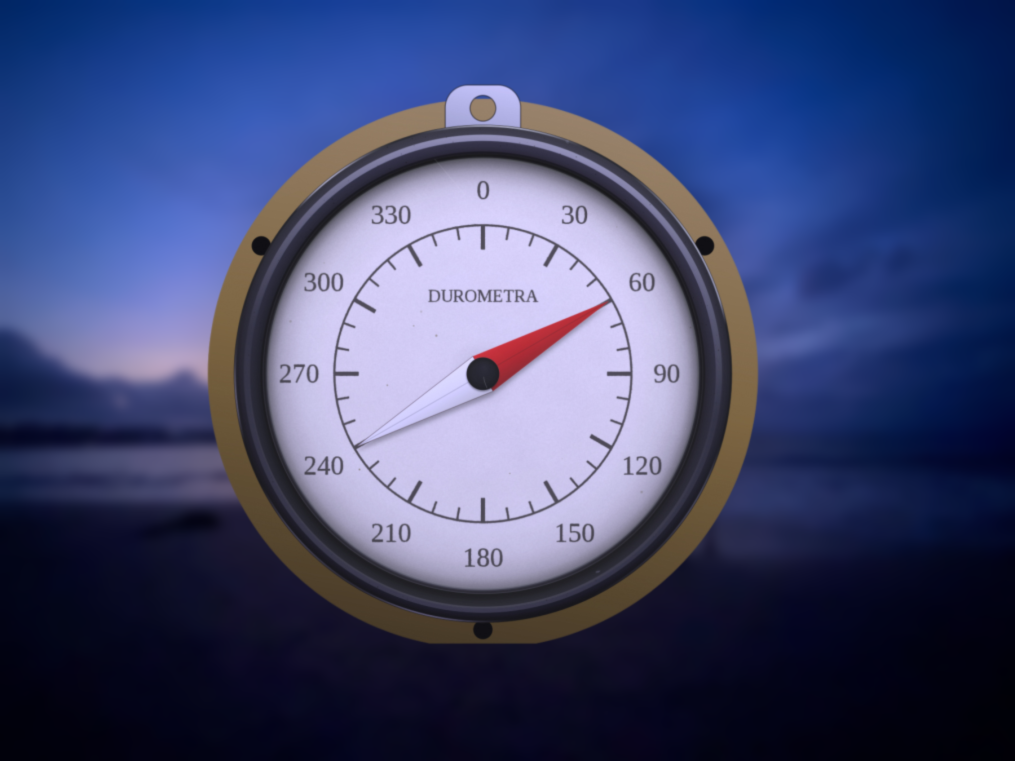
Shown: ° 60
